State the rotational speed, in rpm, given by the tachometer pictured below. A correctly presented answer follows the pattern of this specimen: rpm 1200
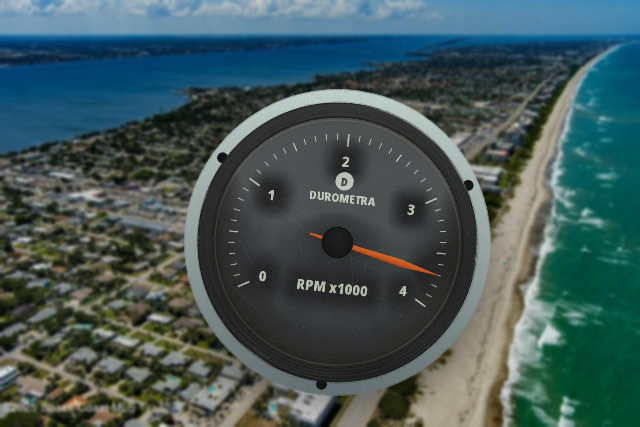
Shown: rpm 3700
